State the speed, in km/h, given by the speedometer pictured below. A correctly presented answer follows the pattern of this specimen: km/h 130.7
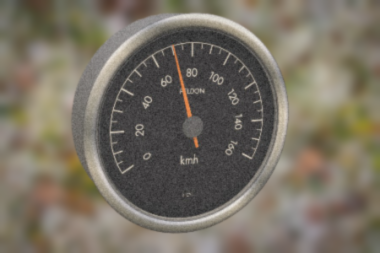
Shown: km/h 70
